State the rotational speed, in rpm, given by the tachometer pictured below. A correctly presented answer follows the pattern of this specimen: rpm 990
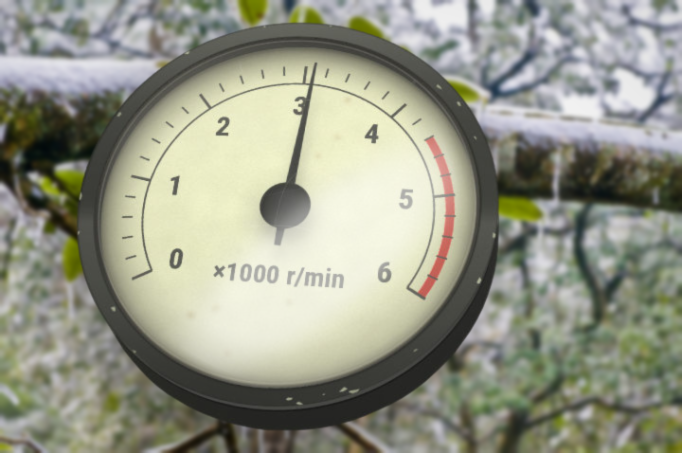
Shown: rpm 3100
